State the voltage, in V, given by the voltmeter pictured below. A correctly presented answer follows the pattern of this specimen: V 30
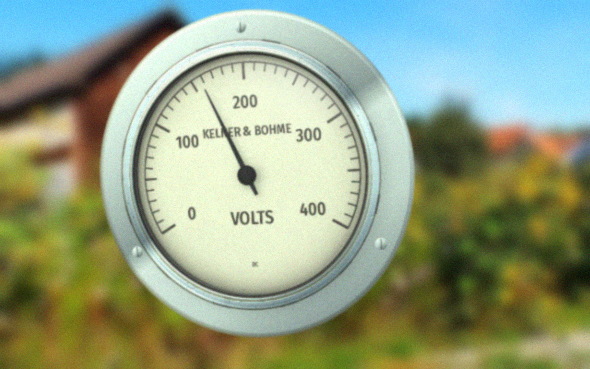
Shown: V 160
